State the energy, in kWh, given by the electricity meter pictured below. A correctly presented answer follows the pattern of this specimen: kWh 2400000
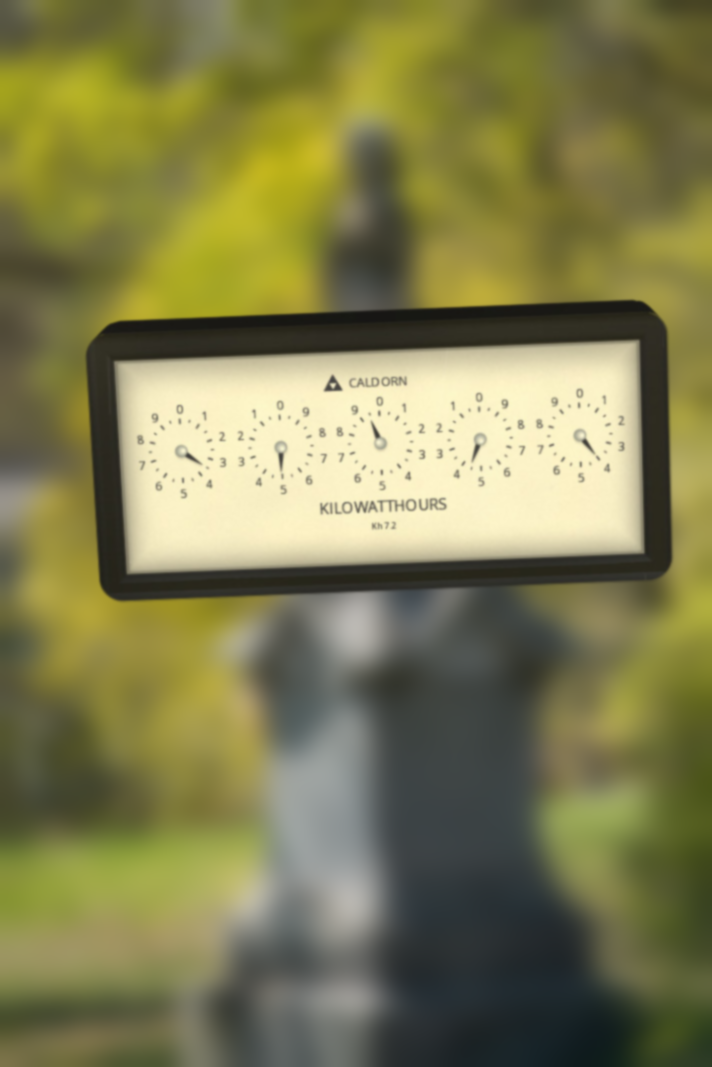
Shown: kWh 34944
